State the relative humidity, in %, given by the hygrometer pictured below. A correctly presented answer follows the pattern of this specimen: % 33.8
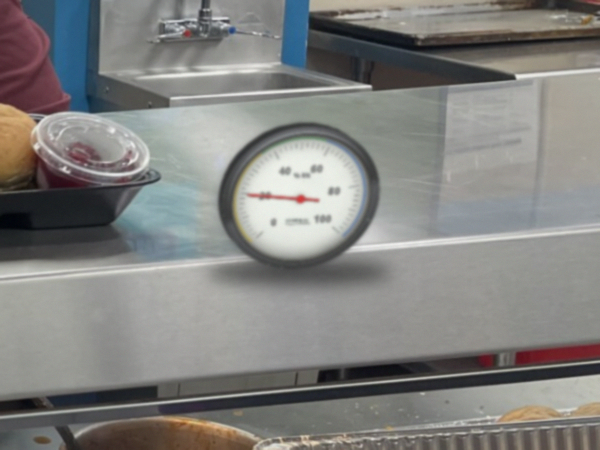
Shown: % 20
